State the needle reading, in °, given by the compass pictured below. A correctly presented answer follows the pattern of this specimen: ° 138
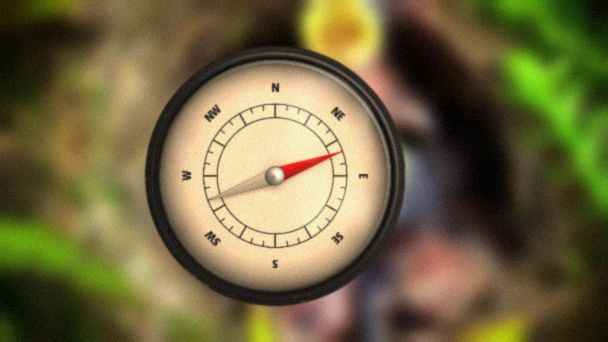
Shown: ° 70
